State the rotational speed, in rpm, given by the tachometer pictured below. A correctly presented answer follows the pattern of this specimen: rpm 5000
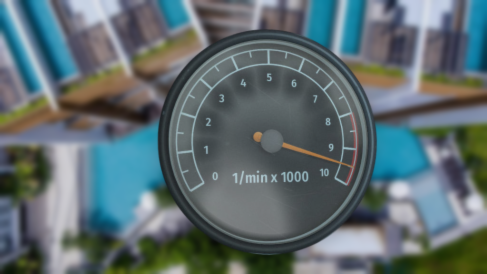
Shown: rpm 9500
